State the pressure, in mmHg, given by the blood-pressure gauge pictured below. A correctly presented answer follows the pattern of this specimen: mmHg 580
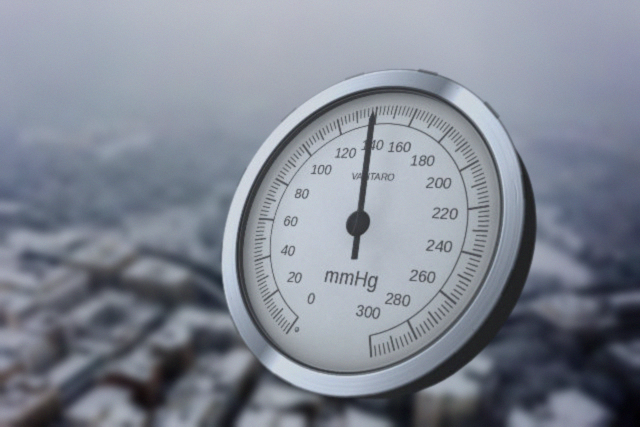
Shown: mmHg 140
